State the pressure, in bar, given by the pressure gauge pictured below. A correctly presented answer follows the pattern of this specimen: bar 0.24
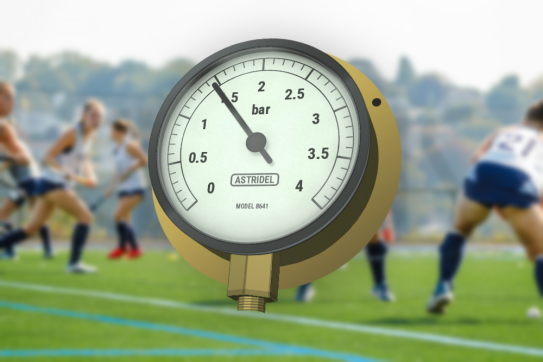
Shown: bar 1.45
